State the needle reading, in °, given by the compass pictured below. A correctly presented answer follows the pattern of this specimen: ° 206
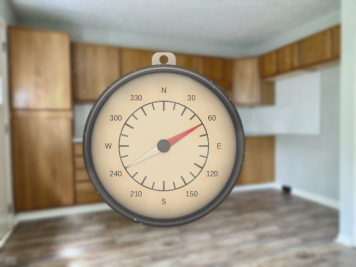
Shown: ° 60
